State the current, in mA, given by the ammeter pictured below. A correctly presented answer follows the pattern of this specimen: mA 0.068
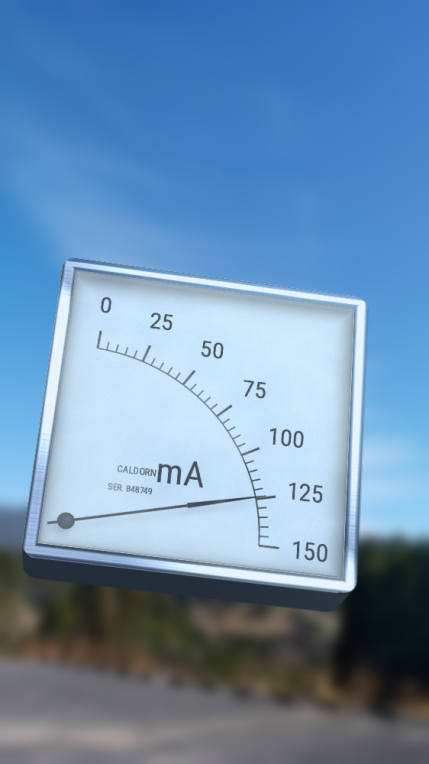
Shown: mA 125
